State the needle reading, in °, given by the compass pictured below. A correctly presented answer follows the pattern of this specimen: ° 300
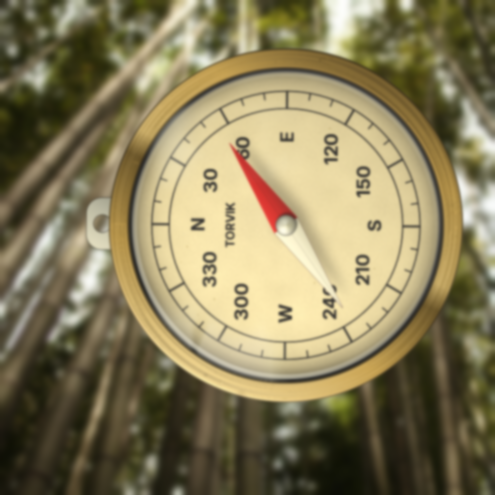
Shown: ° 55
